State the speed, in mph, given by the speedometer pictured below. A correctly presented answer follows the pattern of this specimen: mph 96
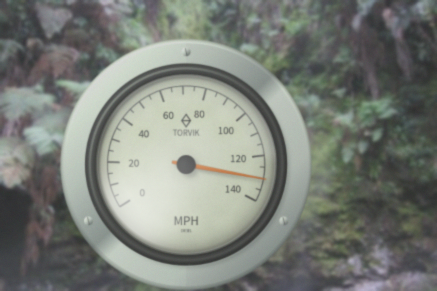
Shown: mph 130
